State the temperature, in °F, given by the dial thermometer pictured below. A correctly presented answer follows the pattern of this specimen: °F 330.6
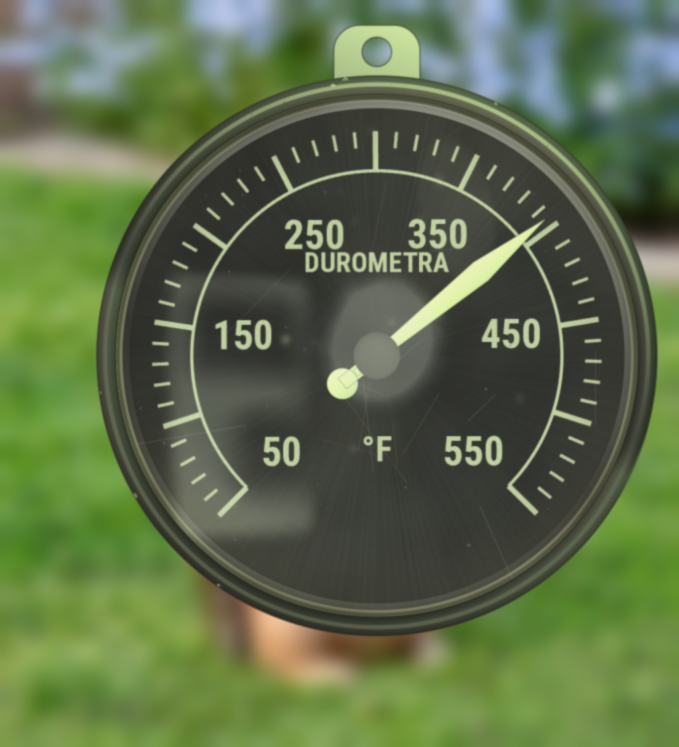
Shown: °F 395
